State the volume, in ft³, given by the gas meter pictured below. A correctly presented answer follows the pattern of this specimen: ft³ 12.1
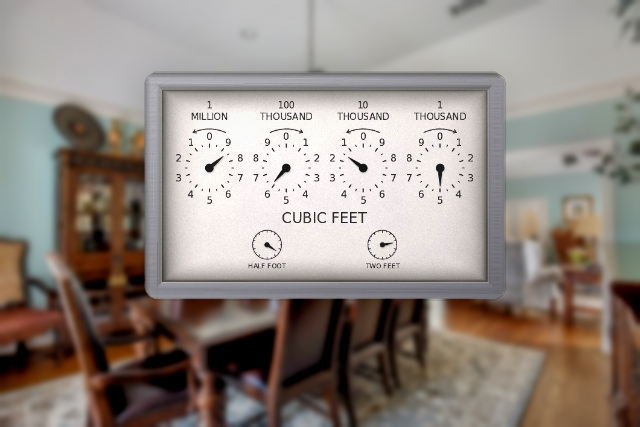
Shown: ft³ 861500
